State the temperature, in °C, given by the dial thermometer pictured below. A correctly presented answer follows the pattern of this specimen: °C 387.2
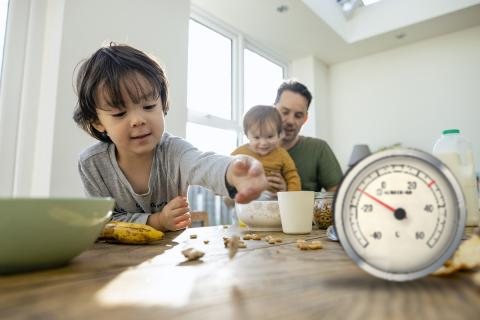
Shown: °C -12
